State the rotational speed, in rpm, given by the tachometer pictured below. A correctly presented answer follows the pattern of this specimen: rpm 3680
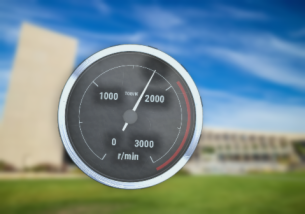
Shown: rpm 1750
